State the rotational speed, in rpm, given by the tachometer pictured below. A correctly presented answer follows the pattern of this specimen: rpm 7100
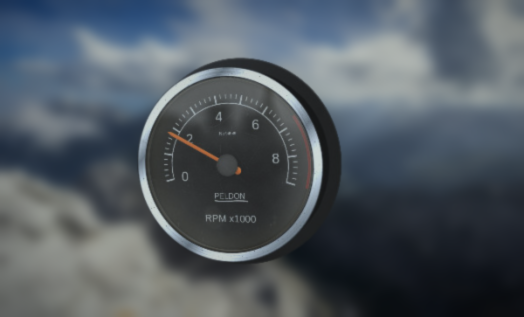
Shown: rpm 1800
